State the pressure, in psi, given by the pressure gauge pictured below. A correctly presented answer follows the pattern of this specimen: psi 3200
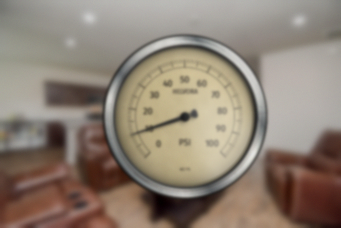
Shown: psi 10
